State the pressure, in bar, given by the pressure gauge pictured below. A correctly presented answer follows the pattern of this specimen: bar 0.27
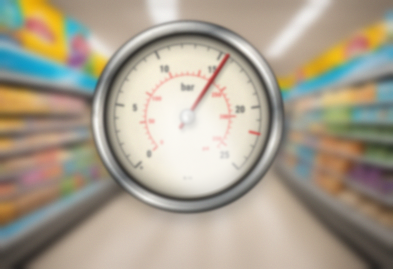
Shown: bar 15.5
